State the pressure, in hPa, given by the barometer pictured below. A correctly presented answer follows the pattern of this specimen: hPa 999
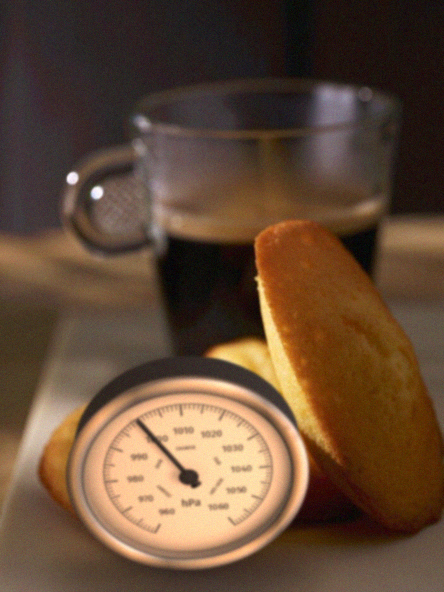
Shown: hPa 1000
